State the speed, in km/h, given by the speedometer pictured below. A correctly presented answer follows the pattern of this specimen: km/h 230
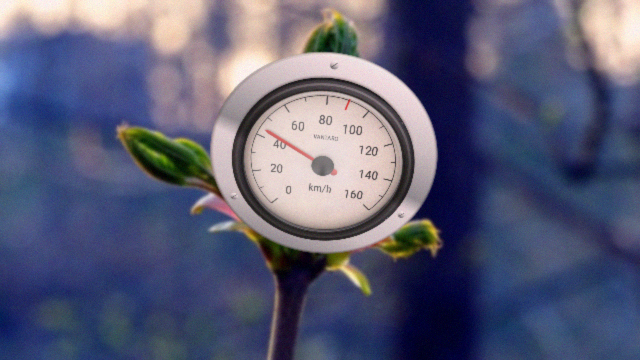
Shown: km/h 45
